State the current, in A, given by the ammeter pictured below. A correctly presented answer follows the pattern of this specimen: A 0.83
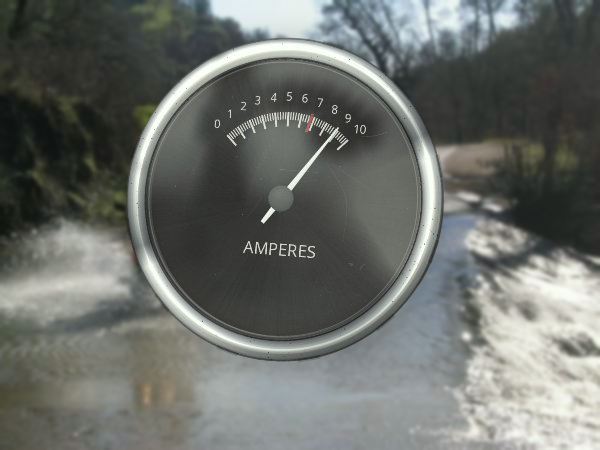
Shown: A 9
